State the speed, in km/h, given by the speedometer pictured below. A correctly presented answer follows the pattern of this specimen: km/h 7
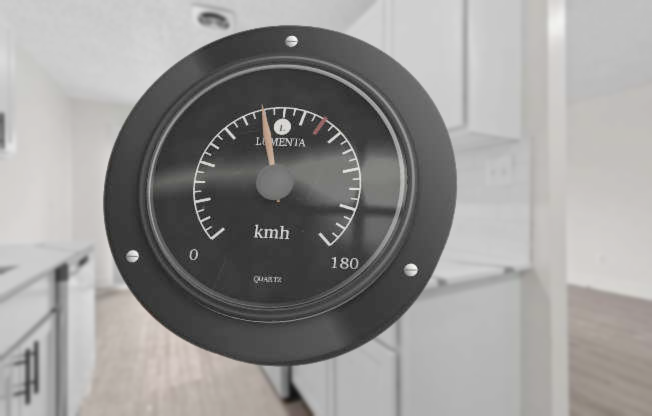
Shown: km/h 80
